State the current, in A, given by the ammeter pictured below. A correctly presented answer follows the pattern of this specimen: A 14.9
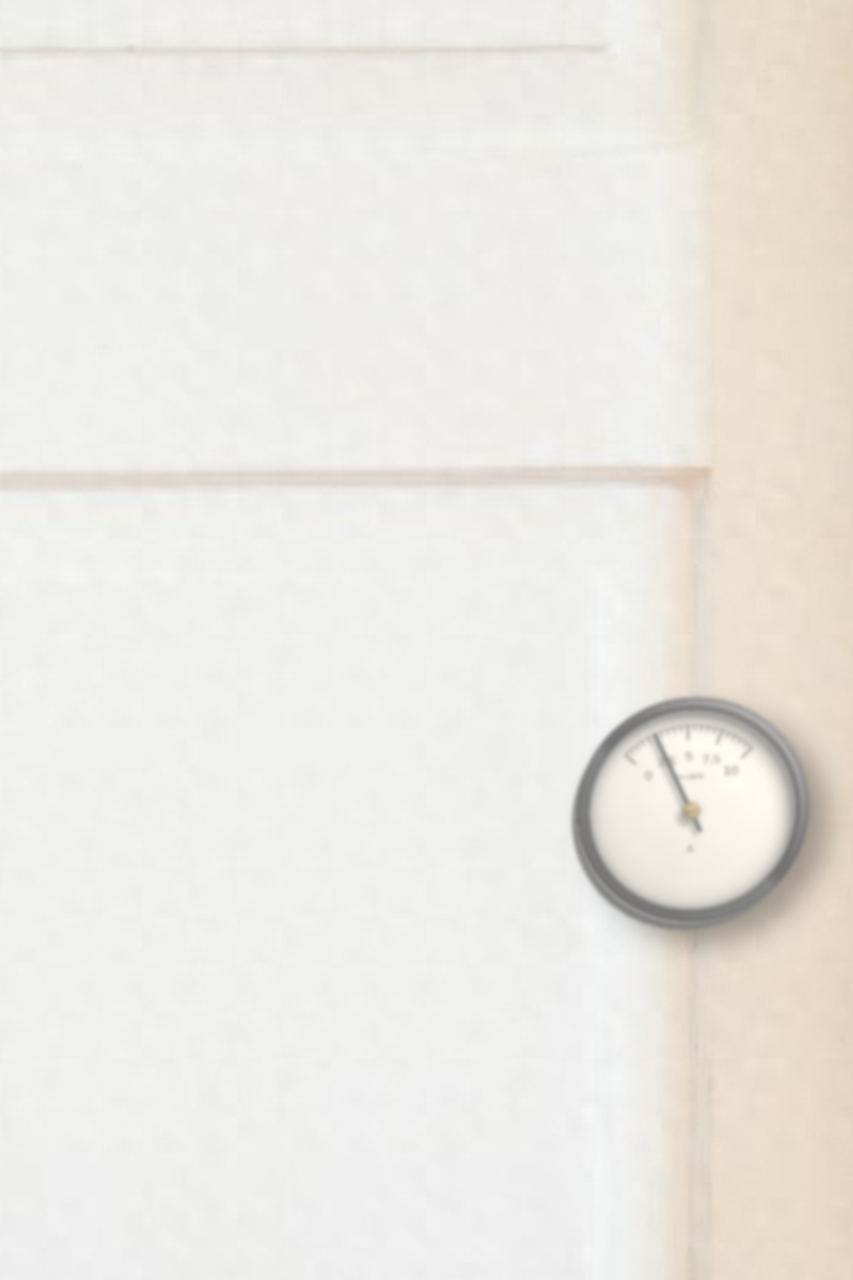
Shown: A 2.5
